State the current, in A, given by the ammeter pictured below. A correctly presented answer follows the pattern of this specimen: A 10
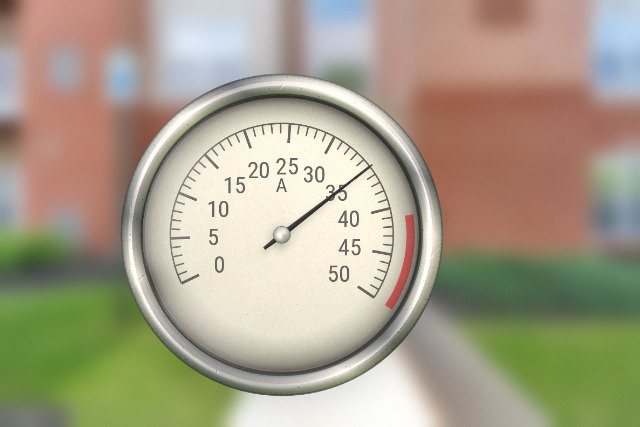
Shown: A 35
